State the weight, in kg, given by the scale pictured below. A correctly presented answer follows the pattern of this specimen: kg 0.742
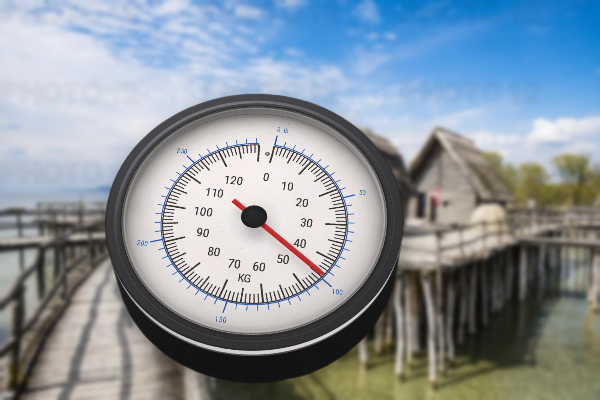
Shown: kg 45
